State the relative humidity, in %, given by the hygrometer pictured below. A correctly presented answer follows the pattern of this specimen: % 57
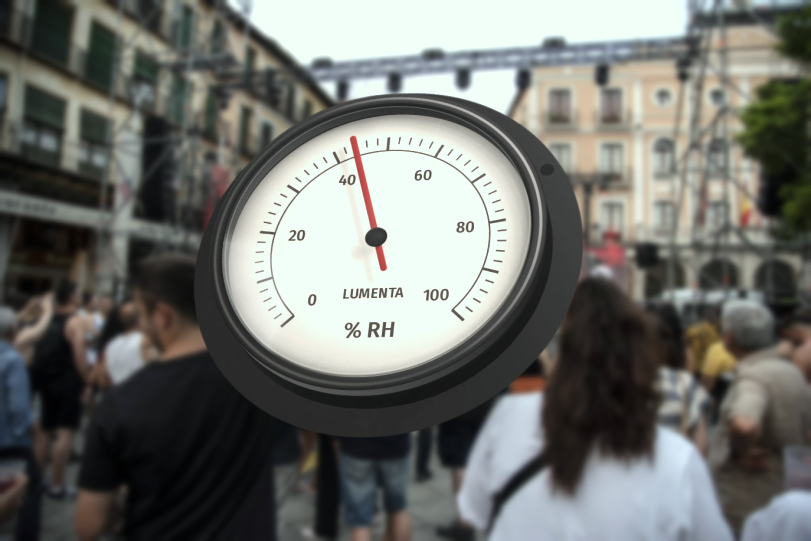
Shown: % 44
